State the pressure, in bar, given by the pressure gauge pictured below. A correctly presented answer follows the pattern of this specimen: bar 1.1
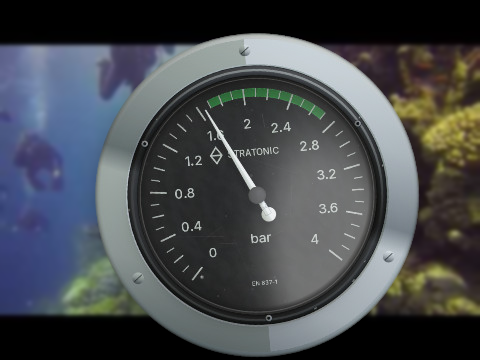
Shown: bar 1.65
